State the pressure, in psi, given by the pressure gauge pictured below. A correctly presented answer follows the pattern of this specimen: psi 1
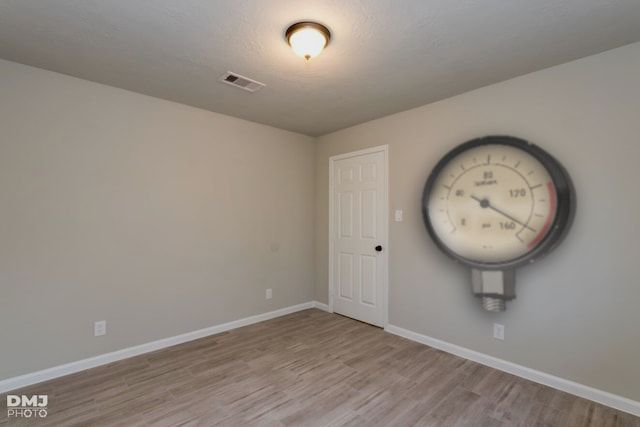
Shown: psi 150
